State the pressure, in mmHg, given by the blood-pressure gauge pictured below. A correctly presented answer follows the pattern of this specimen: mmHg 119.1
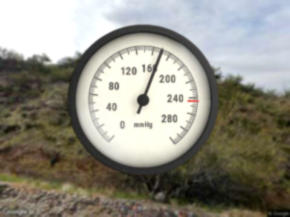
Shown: mmHg 170
